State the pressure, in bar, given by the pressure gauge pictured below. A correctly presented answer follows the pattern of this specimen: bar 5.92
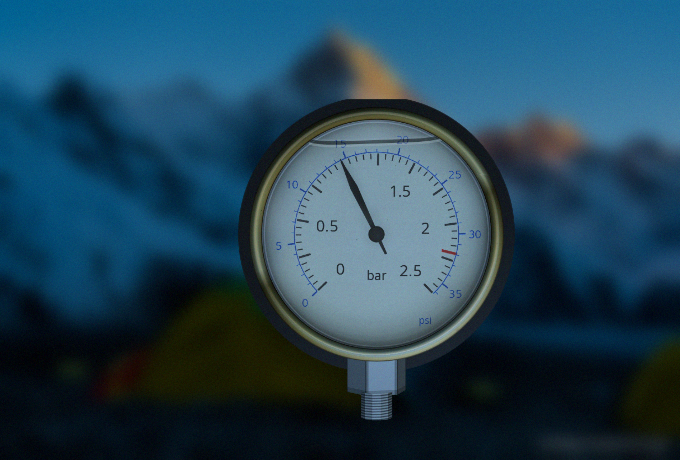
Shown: bar 1
